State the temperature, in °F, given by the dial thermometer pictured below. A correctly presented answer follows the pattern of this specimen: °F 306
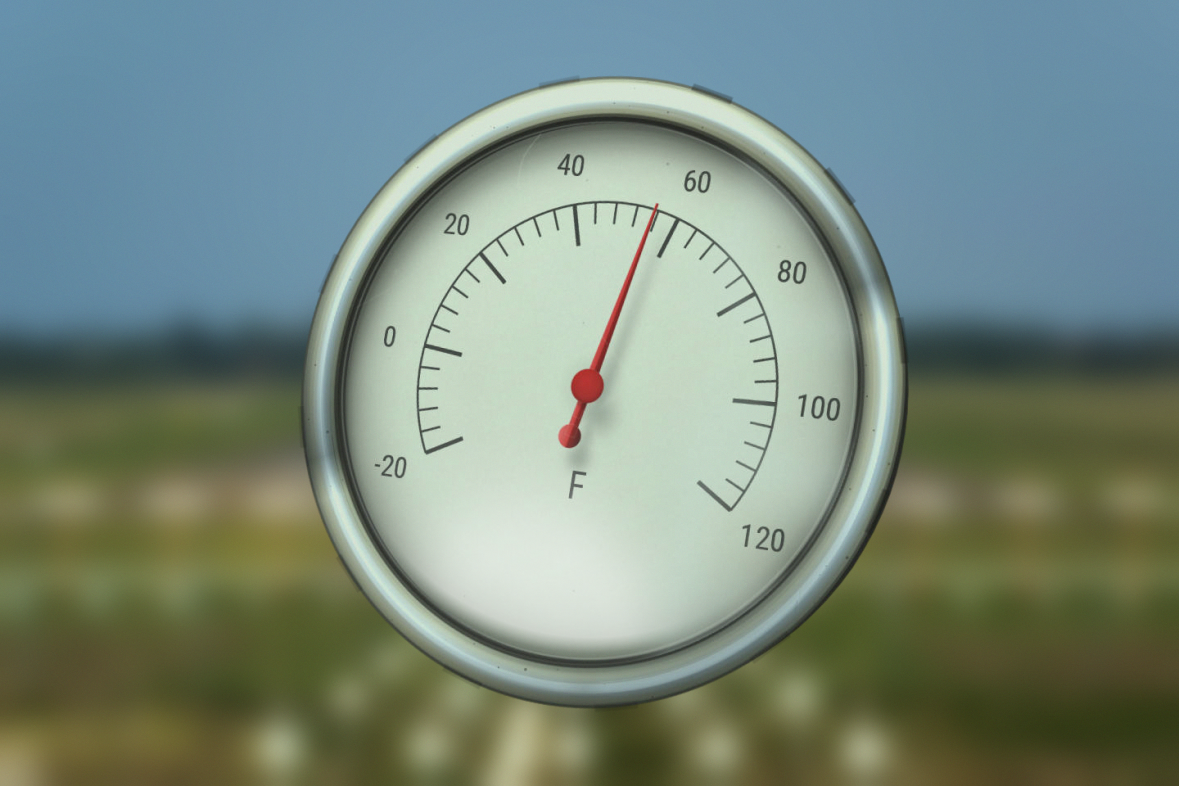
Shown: °F 56
